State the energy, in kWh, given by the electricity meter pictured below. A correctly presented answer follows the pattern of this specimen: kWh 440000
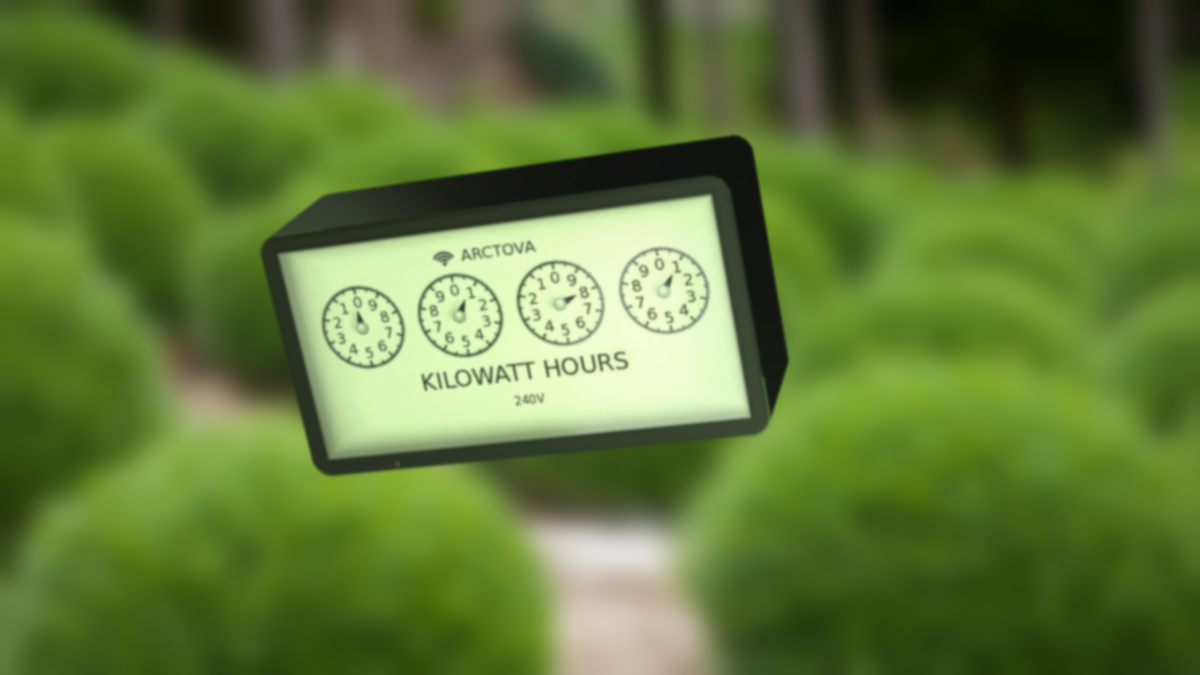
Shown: kWh 81
